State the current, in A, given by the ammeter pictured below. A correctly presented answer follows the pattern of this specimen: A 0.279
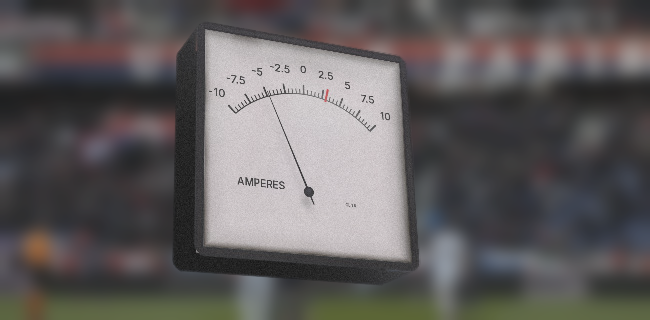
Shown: A -5
